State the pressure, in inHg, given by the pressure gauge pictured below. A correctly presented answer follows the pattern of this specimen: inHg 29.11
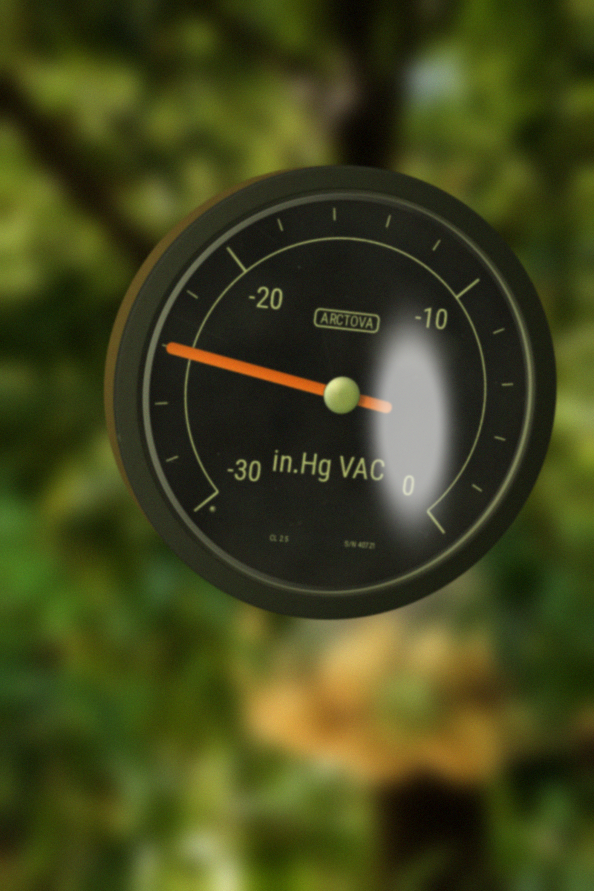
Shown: inHg -24
